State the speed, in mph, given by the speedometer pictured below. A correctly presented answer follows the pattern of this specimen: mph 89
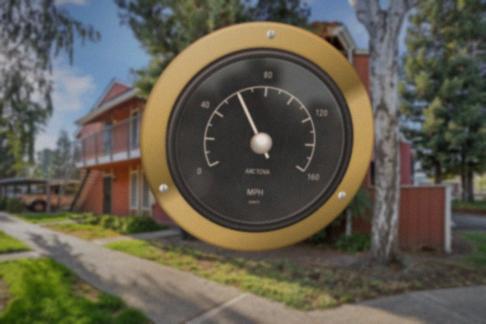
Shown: mph 60
